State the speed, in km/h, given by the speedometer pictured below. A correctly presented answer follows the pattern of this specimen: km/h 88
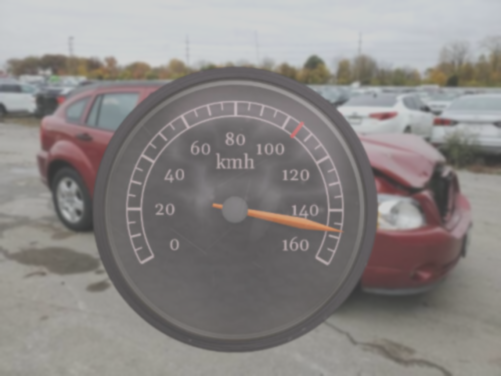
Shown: km/h 147.5
